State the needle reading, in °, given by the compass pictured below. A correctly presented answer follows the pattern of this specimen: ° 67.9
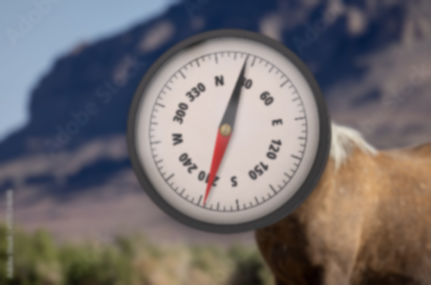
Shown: ° 205
